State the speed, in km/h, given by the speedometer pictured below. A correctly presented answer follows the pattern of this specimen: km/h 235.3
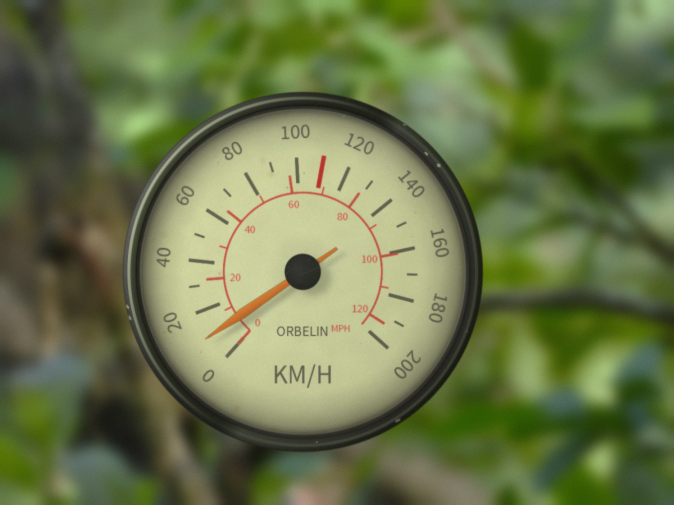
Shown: km/h 10
